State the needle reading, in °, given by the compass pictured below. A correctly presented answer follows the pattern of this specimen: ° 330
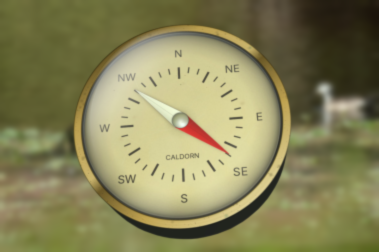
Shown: ° 130
